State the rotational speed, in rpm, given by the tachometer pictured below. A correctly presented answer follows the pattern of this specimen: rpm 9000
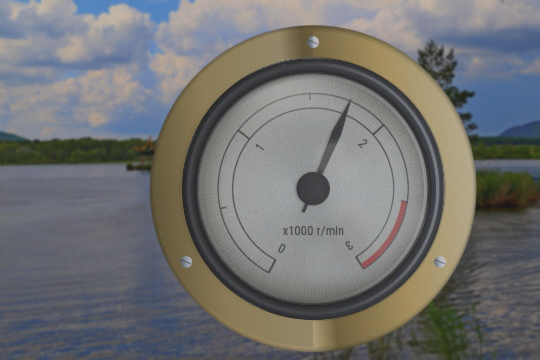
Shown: rpm 1750
